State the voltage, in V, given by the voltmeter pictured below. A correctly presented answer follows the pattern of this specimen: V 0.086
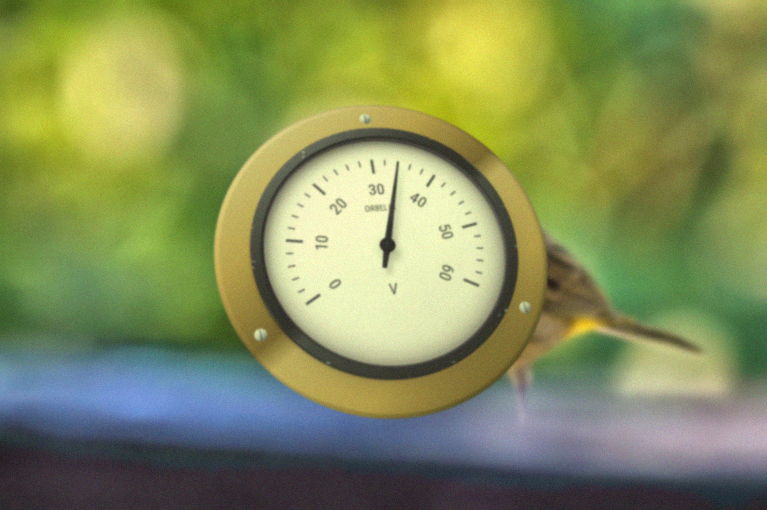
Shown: V 34
